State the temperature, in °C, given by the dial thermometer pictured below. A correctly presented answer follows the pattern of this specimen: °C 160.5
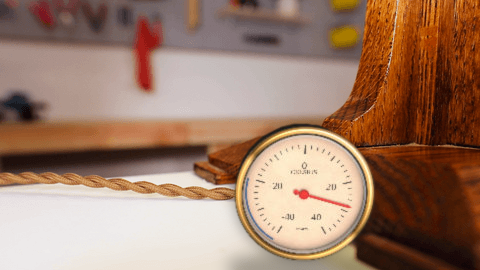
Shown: °C 28
